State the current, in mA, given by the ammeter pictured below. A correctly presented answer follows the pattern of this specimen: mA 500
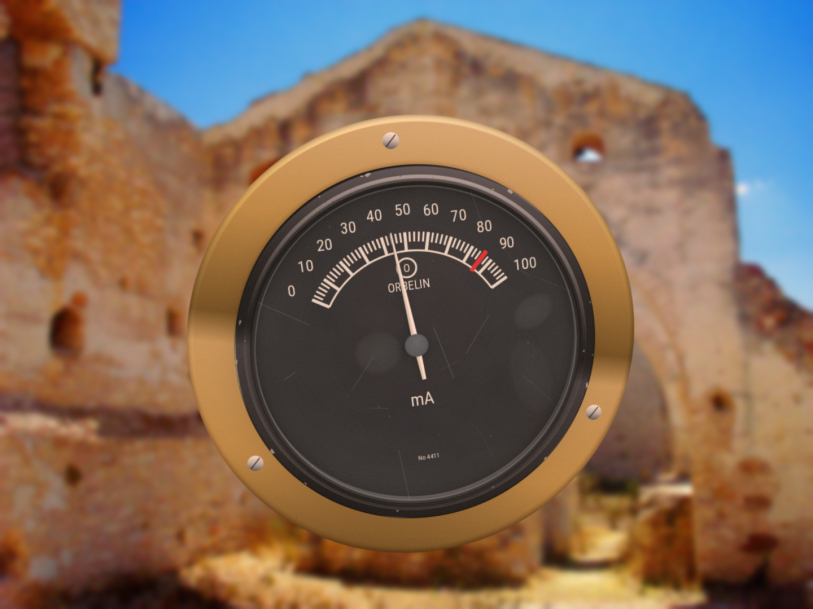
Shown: mA 44
